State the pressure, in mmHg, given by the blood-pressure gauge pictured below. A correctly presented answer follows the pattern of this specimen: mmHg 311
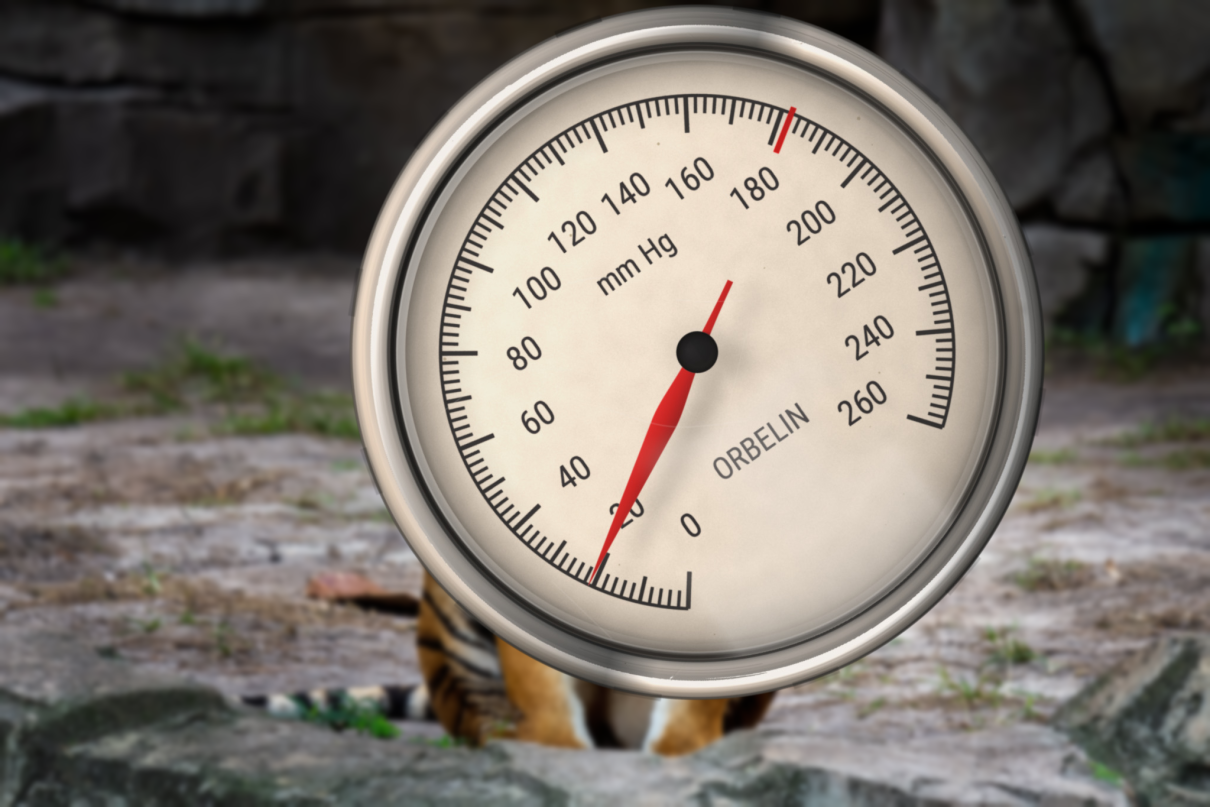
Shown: mmHg 21
